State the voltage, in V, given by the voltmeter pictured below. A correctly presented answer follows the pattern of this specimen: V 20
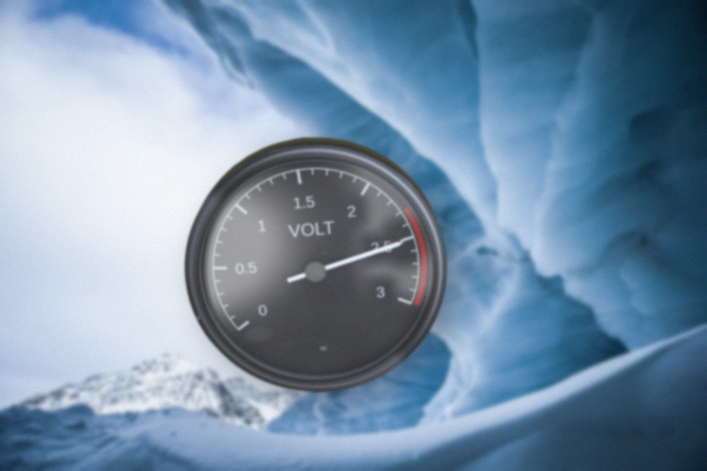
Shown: V 2.5
